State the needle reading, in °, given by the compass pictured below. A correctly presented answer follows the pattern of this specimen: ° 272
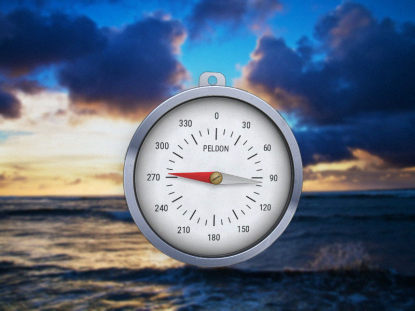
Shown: ° 275
